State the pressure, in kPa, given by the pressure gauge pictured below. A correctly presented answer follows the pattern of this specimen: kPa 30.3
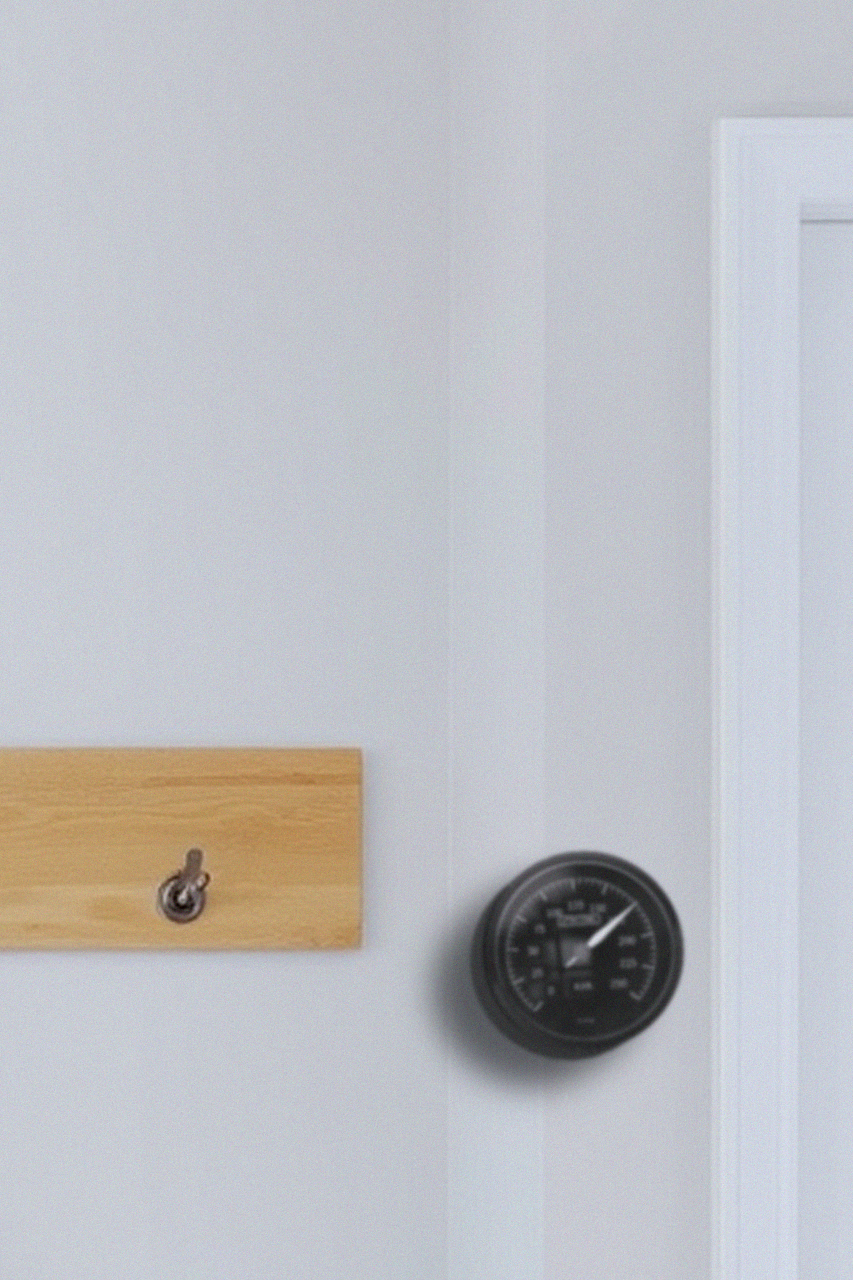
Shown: kPa 175
